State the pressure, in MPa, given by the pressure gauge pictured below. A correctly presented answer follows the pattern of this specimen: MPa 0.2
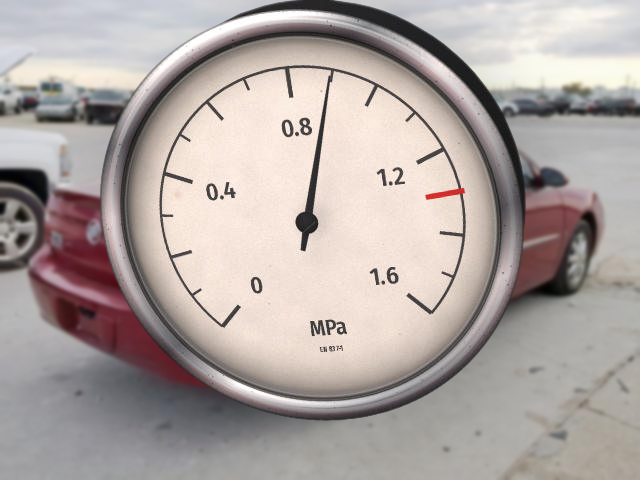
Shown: MPa 0.9
